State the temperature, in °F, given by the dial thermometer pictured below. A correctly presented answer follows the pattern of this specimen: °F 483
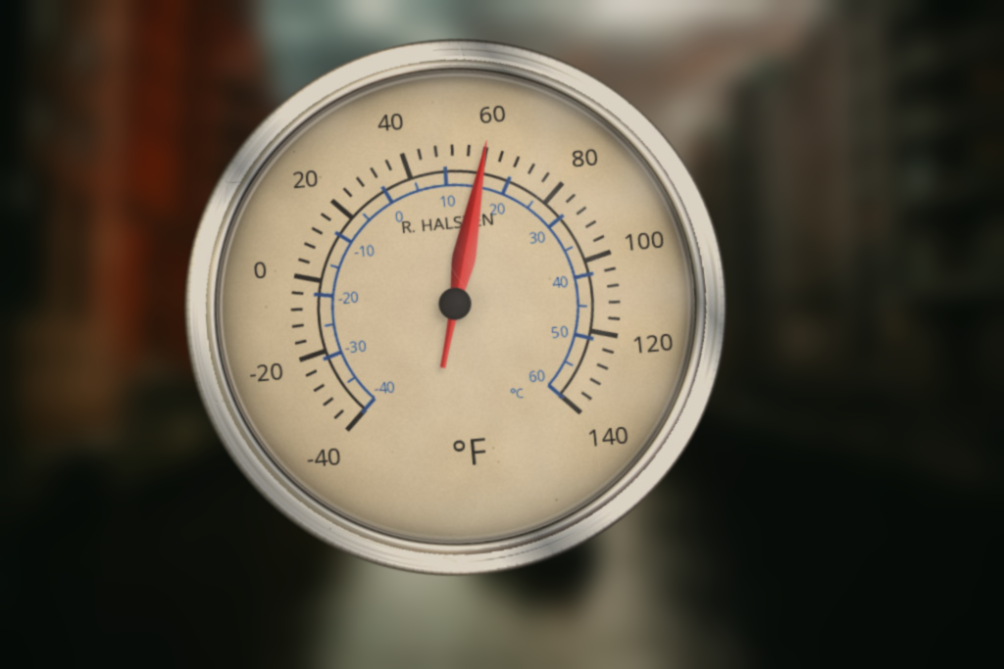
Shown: °F 60
